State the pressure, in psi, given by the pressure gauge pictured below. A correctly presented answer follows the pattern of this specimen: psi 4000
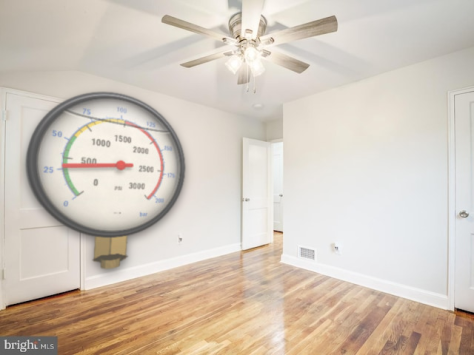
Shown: psi 400
